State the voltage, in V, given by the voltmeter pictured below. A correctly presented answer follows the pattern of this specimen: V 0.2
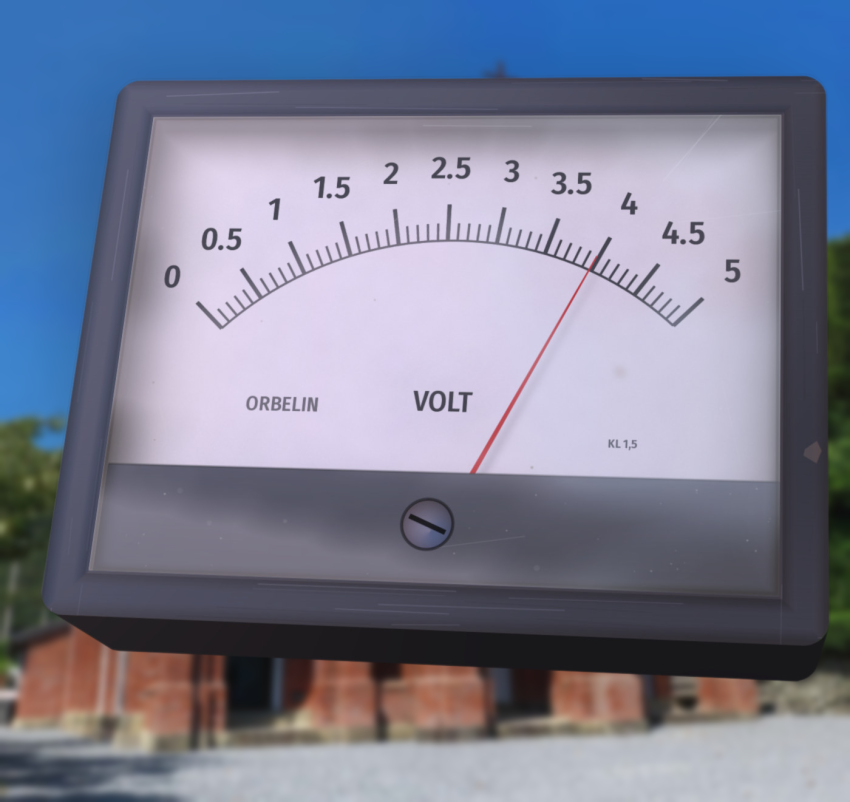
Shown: V 4
